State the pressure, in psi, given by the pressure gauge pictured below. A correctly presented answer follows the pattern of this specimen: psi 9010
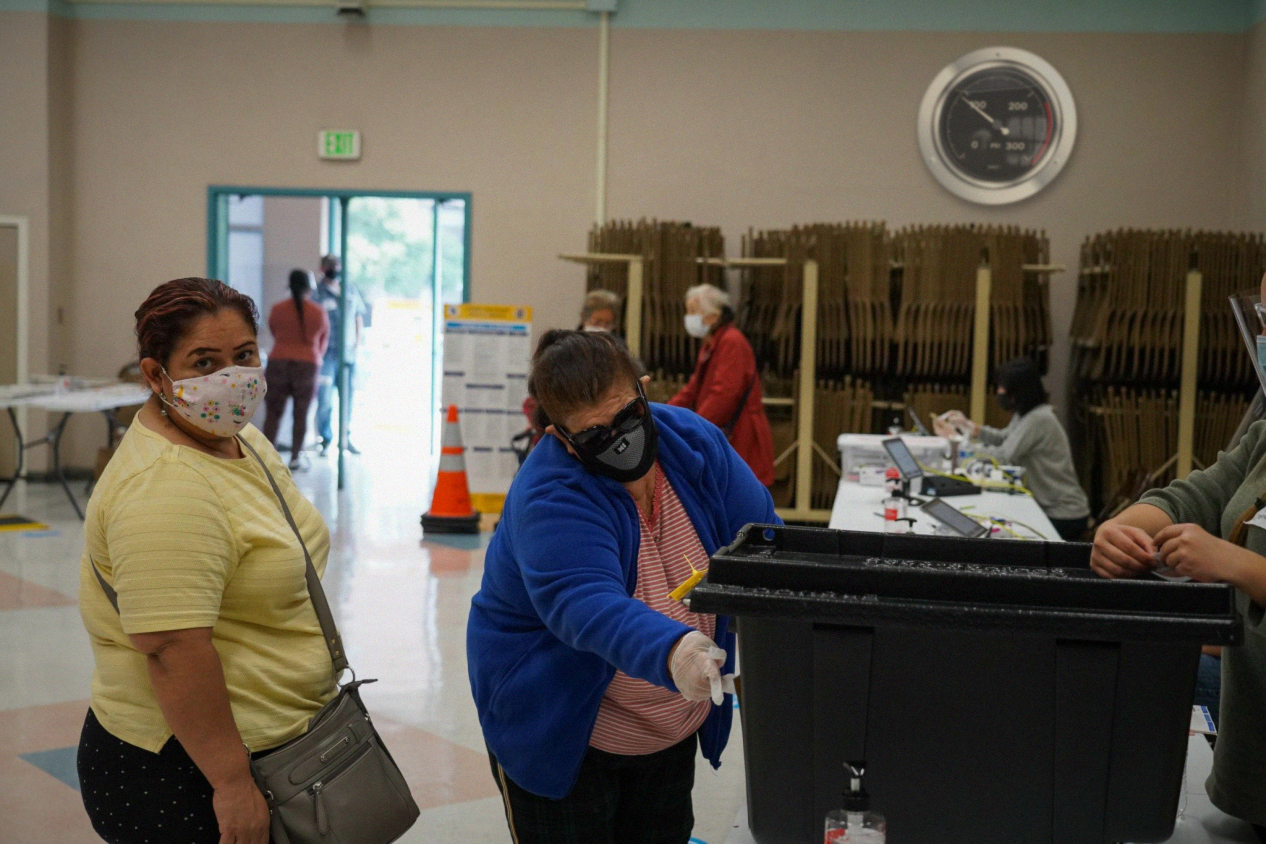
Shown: psi 90
